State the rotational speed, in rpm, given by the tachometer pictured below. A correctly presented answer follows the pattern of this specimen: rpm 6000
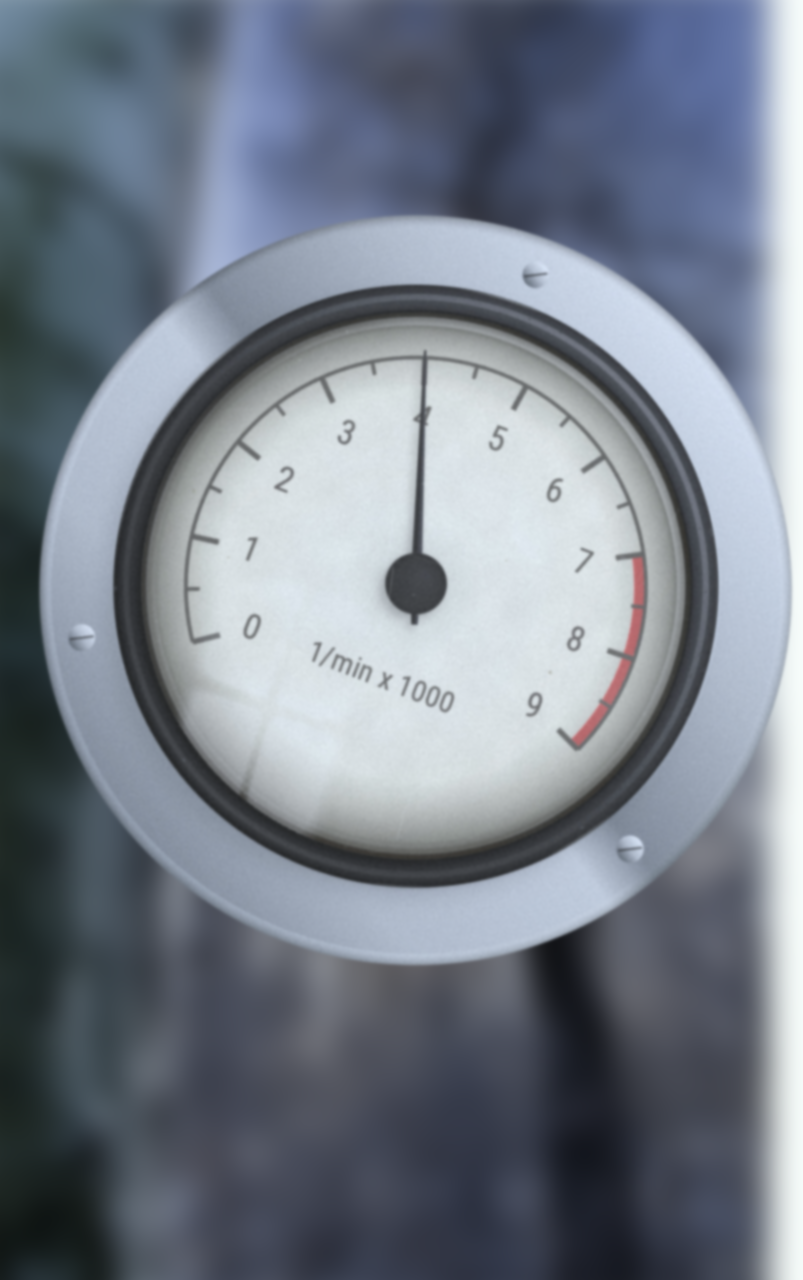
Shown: rpm 4000
